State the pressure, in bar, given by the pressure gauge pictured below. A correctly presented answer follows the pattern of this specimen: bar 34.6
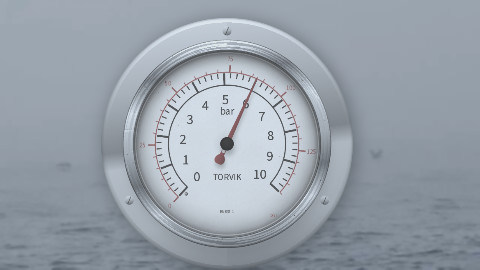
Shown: bar 6
